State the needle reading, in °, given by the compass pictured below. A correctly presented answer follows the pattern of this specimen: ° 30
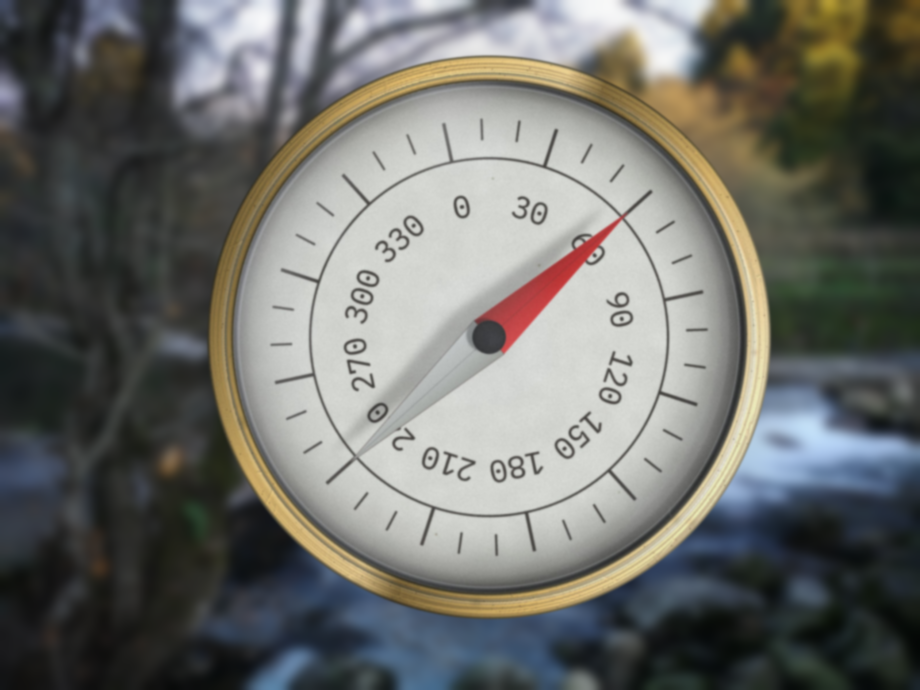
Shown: ° 60
